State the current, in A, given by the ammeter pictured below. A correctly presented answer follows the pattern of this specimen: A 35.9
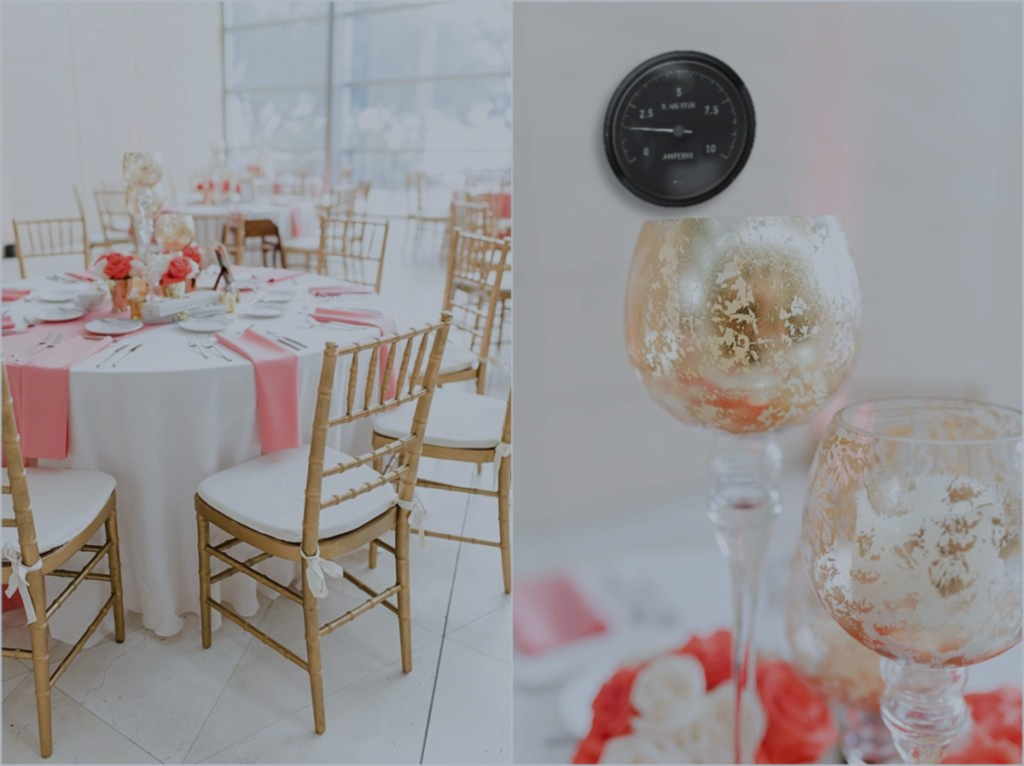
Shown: A 1.5
